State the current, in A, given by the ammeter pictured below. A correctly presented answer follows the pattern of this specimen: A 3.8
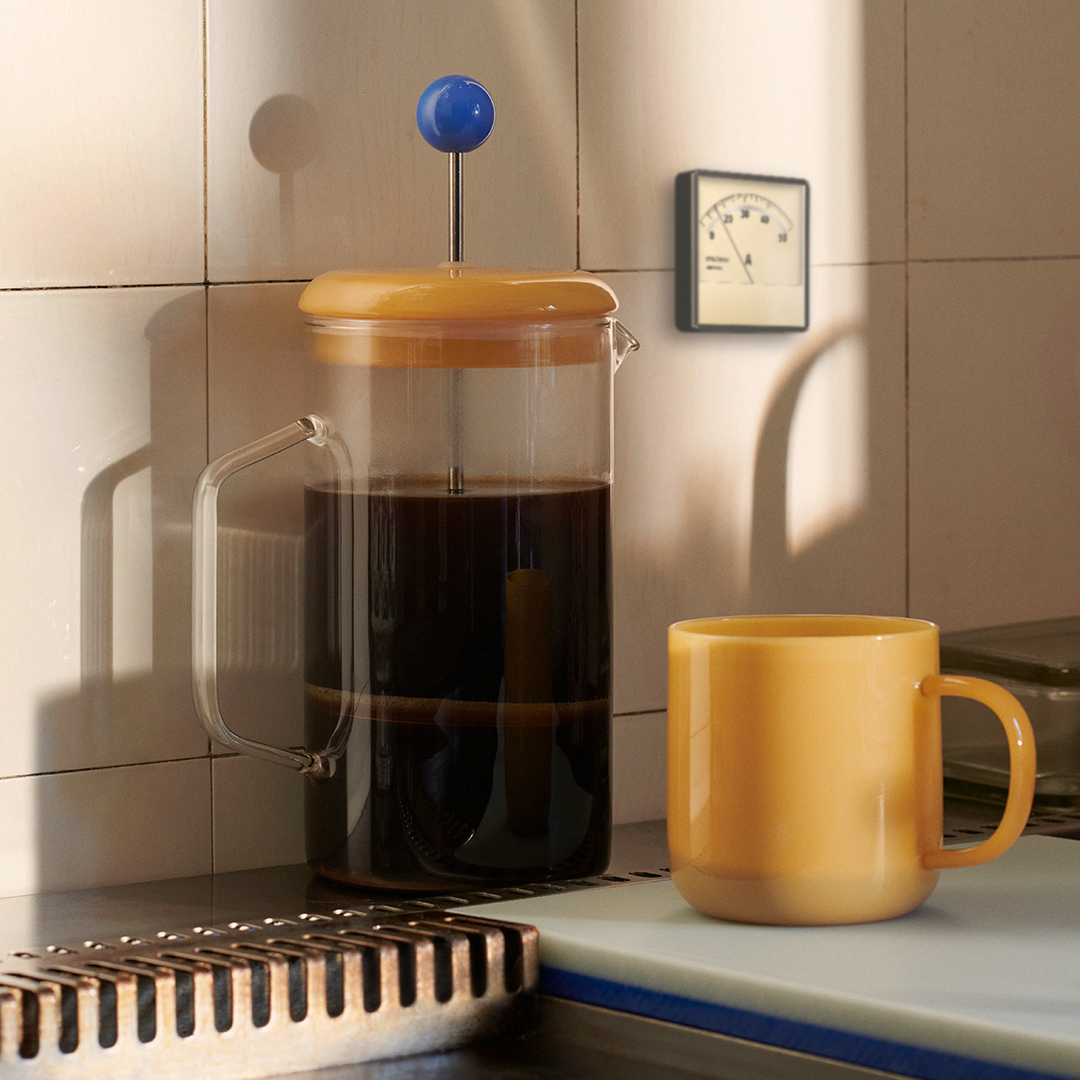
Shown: A 15
